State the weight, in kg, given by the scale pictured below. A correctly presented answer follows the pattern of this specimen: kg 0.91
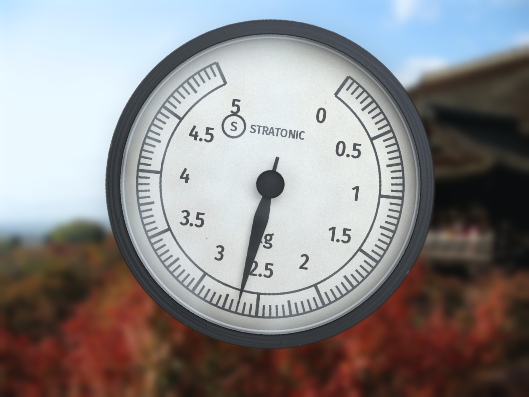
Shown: kg 2.65
